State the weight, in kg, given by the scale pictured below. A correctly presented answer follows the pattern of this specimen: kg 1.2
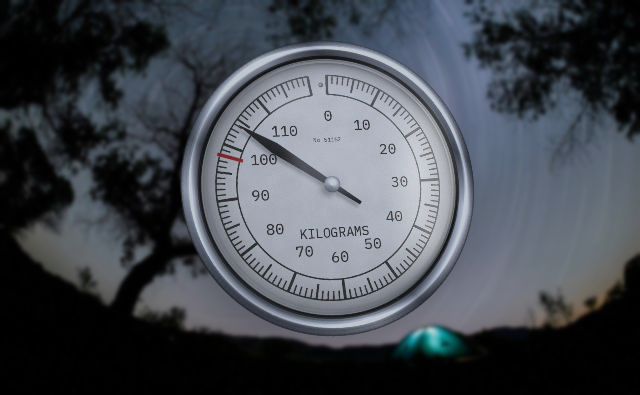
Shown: kg 104
